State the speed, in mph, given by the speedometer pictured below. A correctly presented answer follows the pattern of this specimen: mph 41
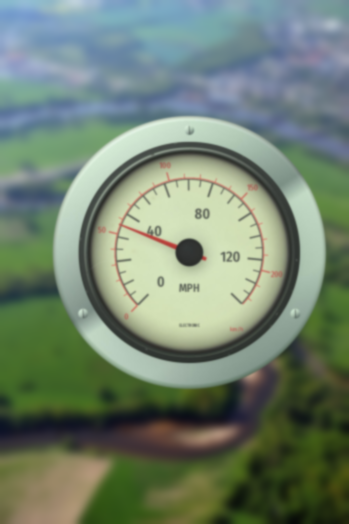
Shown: mph 35
